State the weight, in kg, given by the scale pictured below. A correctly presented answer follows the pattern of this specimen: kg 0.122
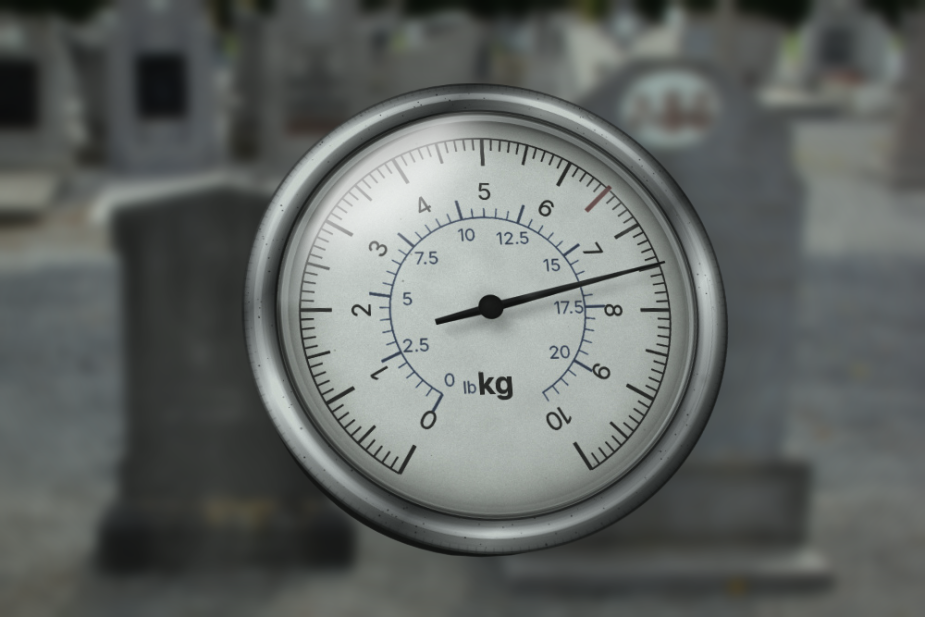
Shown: kg 7.5
